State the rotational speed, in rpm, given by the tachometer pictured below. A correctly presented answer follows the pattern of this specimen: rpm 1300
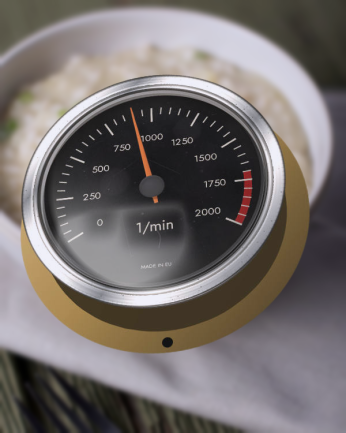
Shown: rpm 900
